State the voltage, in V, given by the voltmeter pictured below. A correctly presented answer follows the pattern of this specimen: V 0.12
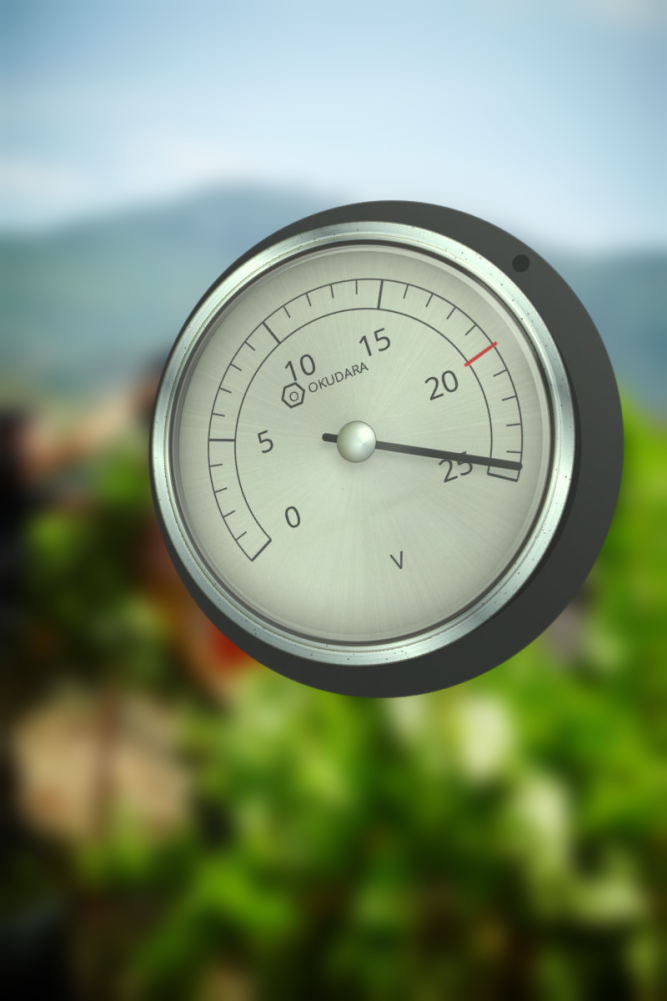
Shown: V 24.5
